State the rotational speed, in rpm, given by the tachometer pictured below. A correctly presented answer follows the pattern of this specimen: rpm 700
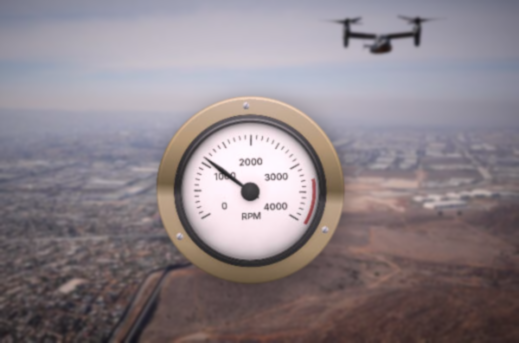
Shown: rpm 1100
